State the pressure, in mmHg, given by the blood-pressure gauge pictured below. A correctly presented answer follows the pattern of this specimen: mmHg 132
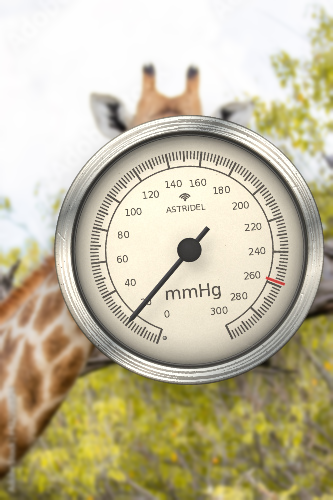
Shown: mmHg 20
